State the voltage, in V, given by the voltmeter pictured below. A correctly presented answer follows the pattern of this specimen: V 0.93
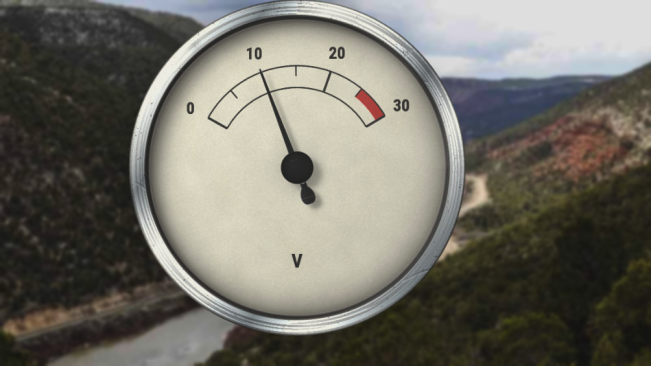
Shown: V 10
